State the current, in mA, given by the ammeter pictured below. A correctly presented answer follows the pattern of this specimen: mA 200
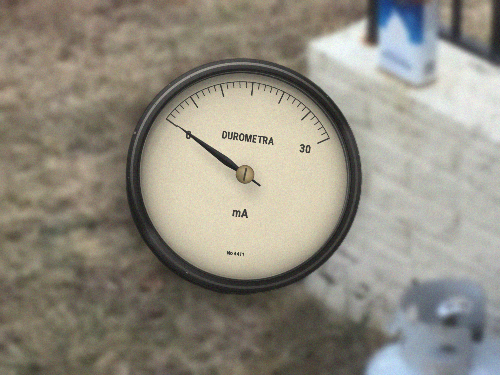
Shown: mA 0
